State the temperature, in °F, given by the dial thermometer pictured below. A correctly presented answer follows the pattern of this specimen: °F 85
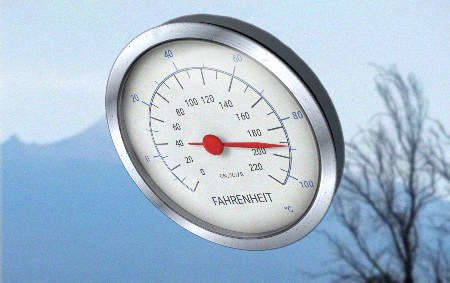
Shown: °F 190
